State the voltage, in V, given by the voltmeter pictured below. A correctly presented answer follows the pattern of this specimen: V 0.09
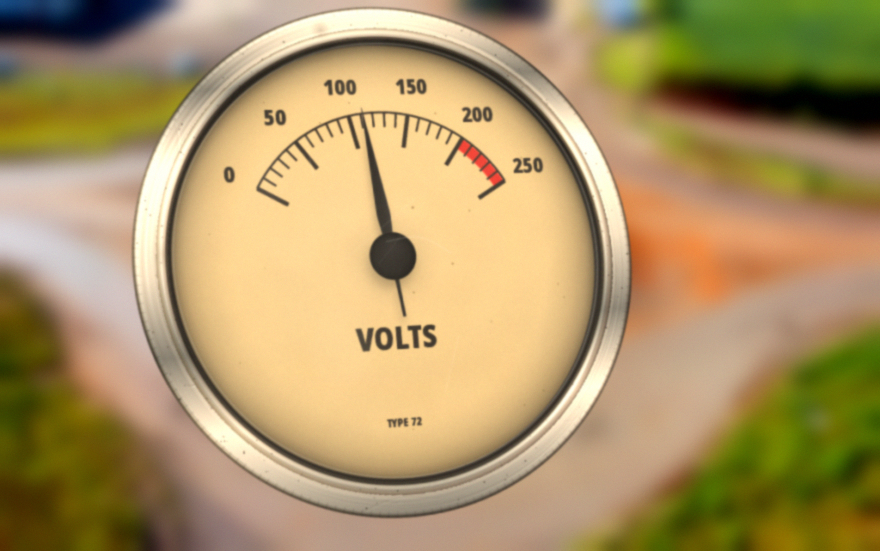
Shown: V 110
